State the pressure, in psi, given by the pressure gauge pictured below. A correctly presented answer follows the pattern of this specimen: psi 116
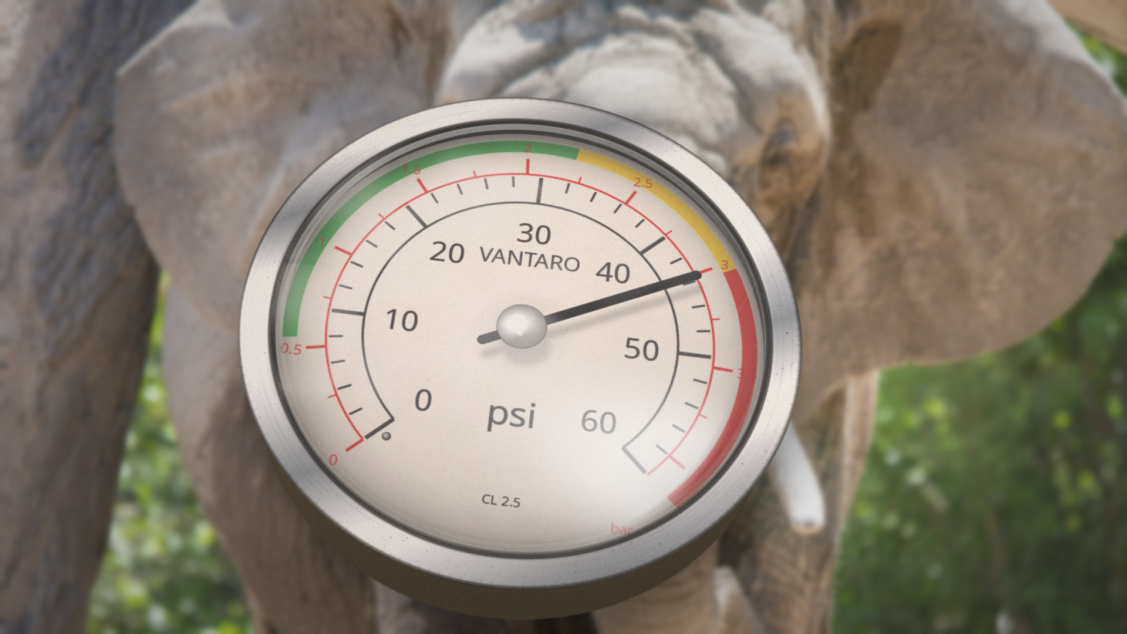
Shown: psi 44
